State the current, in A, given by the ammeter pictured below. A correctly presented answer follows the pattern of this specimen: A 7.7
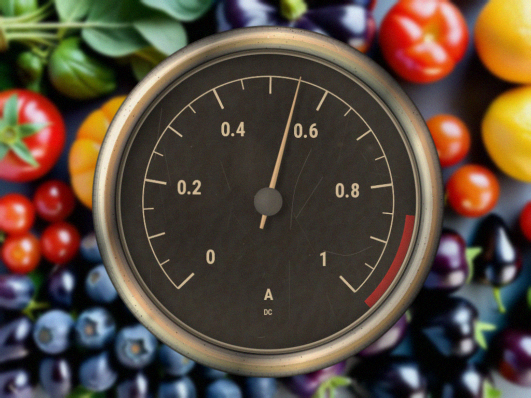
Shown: A 0.55
